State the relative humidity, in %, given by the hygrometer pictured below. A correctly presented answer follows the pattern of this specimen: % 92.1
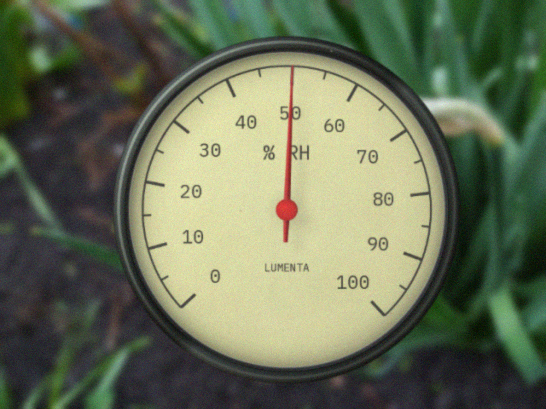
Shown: % 50
